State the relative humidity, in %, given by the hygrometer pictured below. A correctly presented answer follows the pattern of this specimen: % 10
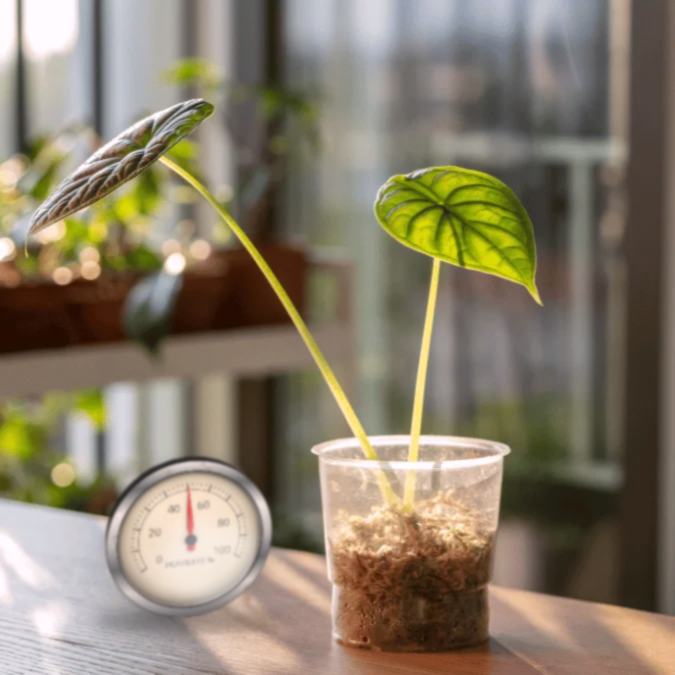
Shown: % 50
